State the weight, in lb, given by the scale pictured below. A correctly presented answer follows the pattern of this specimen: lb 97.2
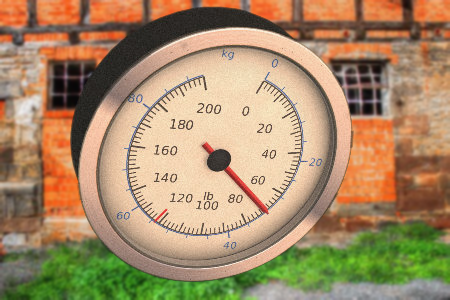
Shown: lb 70
